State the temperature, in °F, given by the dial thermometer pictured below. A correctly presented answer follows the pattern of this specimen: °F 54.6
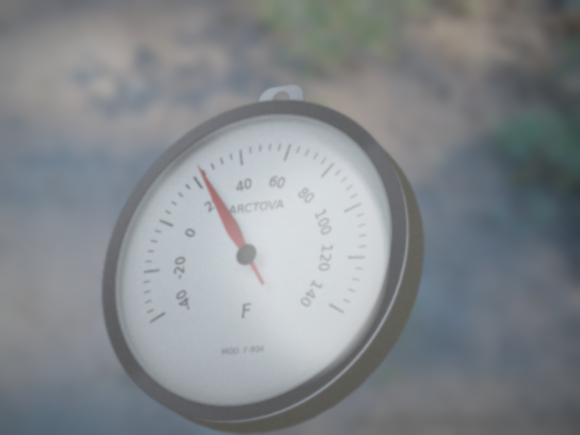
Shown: °F 24
